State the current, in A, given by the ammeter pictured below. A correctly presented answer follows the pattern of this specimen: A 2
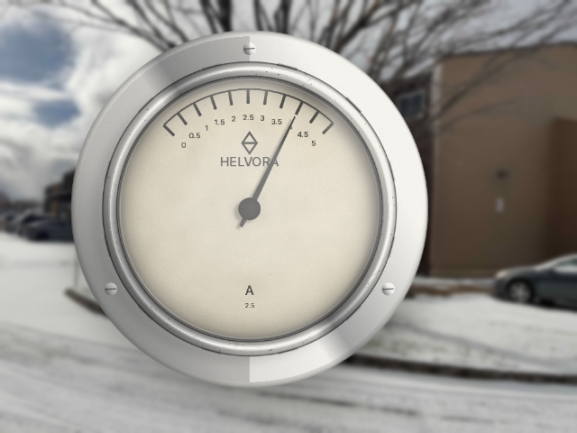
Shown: A 4
